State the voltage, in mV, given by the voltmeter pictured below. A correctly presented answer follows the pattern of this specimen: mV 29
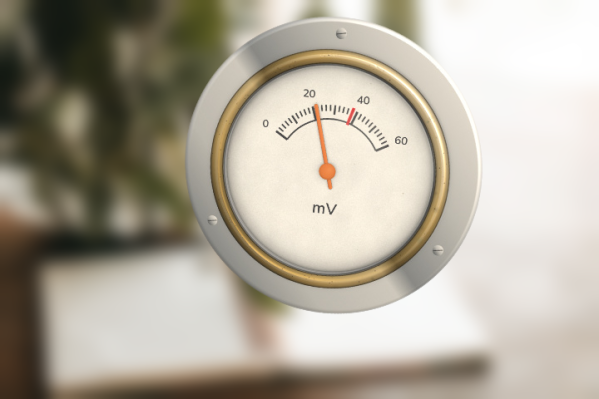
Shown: mV 22
